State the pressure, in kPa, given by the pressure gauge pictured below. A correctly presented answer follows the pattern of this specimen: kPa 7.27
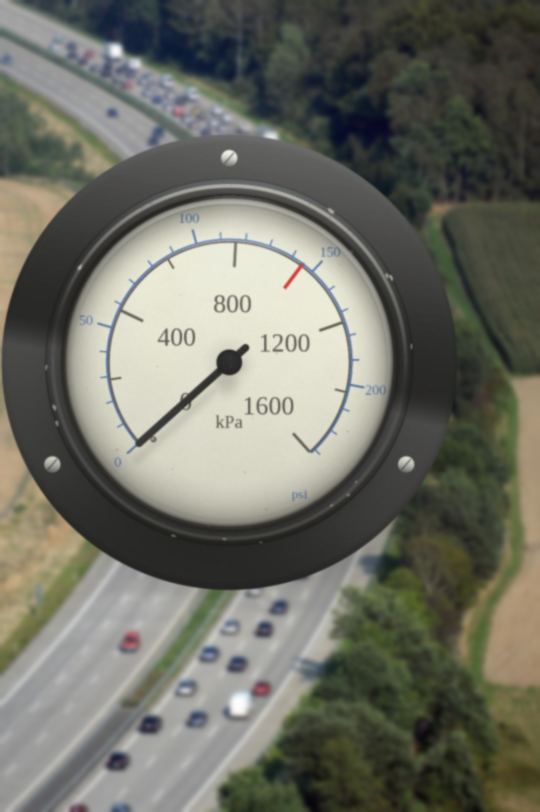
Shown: kPa 0
